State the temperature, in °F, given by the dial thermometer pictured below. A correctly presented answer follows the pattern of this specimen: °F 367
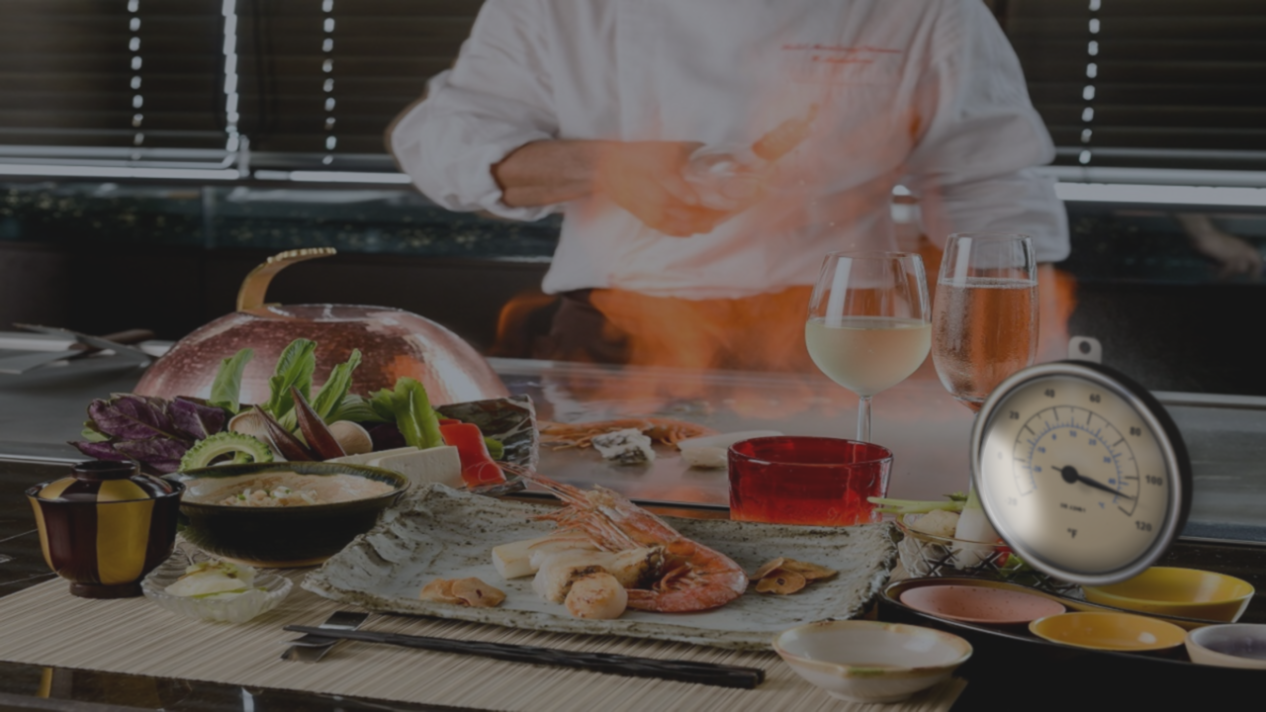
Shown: °F 110
